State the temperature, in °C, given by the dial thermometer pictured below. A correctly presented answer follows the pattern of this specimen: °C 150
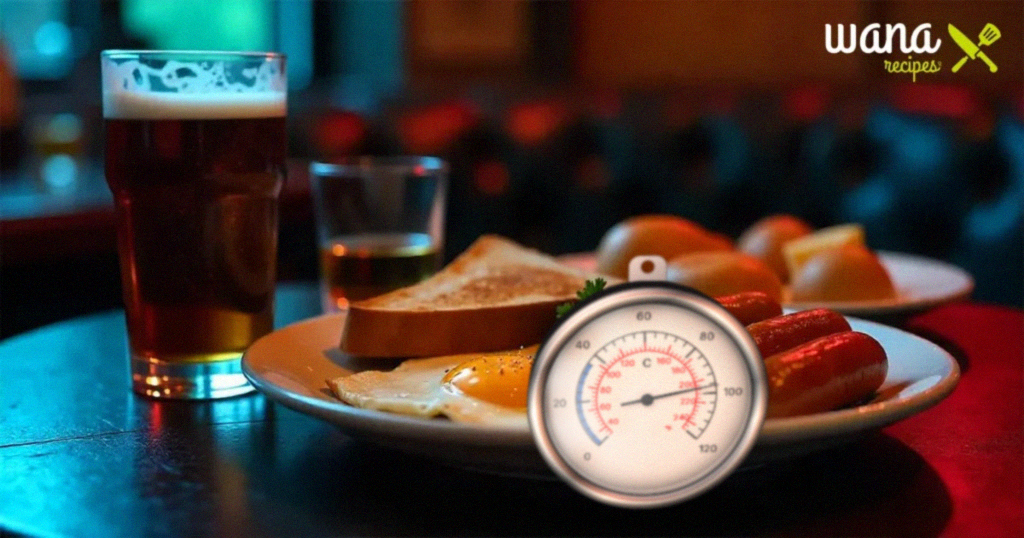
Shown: °C 96
